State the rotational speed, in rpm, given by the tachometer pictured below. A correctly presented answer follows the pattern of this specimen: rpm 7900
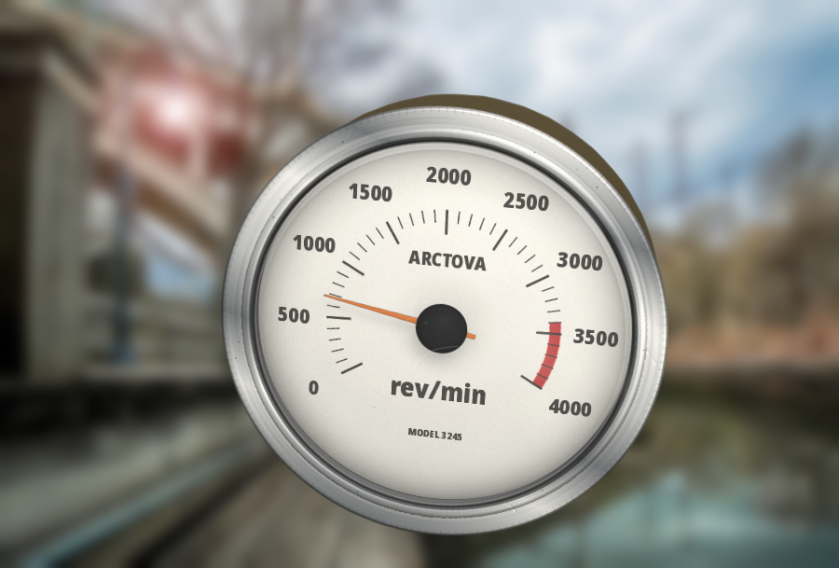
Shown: rpm 700
